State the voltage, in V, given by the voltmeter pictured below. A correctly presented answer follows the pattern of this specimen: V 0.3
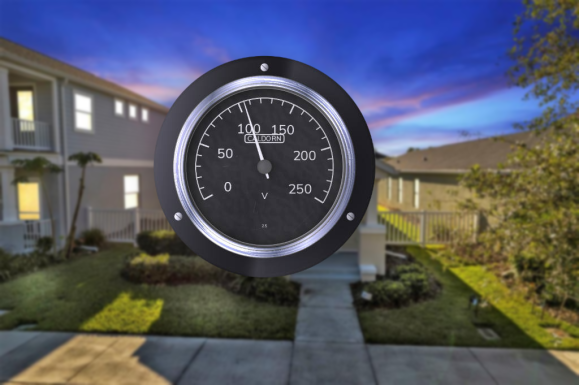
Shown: V 105
